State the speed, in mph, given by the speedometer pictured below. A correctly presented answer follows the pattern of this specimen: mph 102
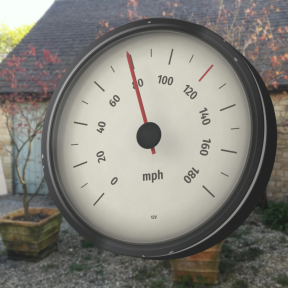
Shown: mph 80
